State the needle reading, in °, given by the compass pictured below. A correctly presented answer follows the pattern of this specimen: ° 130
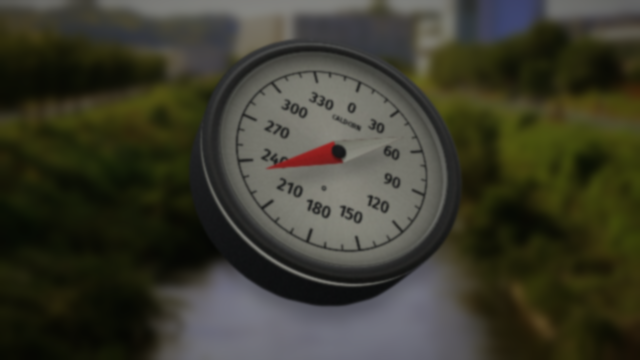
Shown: ° 230
